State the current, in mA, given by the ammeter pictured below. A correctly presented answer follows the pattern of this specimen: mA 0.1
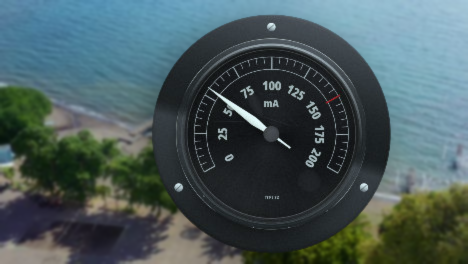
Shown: mA 55
